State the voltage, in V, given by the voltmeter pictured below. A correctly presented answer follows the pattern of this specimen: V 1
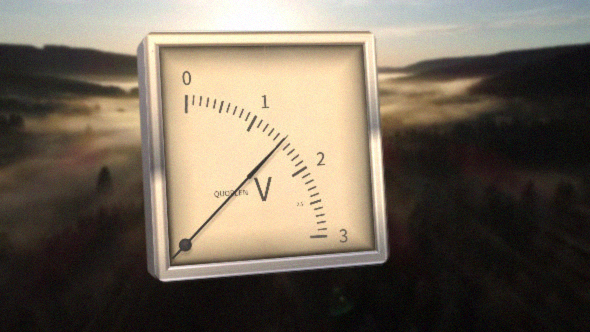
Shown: V 1.5
